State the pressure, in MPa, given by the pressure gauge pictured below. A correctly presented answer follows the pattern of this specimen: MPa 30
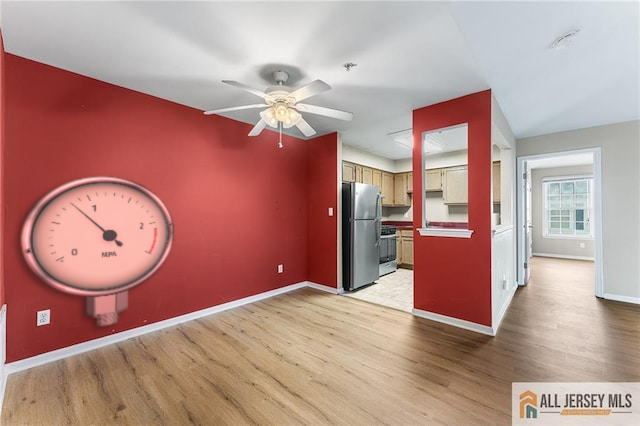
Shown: MPa 0.8
